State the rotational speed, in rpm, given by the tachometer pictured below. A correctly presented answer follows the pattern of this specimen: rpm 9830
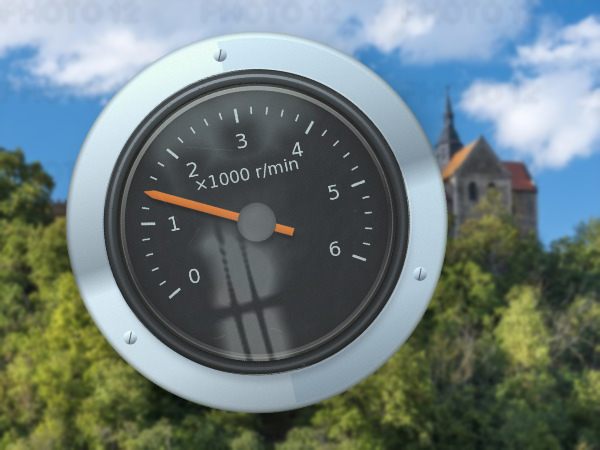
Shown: rpm 1400
